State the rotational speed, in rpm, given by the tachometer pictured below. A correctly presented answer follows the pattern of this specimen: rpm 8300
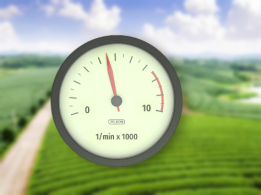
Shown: rpm 4500
